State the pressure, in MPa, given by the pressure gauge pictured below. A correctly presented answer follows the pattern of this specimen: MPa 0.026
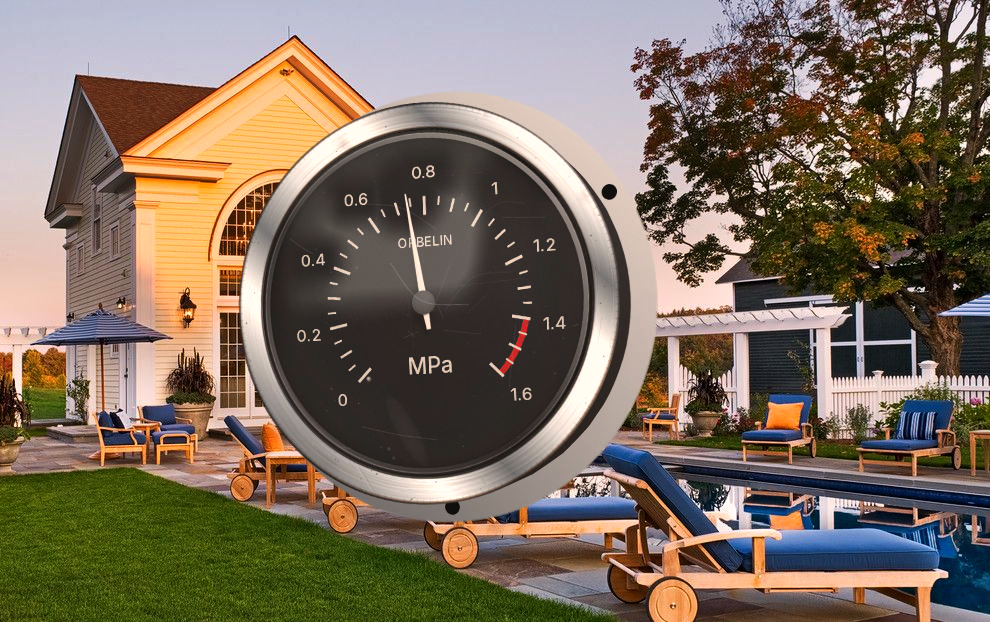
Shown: MPa 0.75
